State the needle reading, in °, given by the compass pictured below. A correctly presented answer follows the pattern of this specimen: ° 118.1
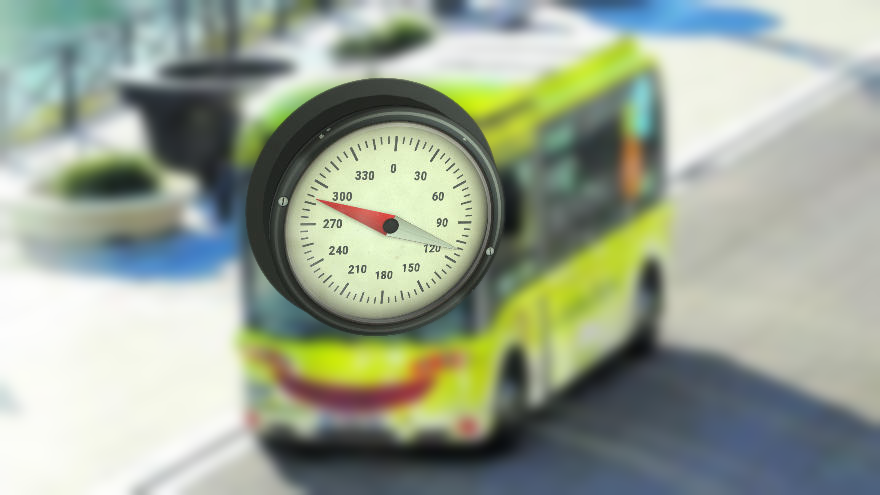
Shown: ° 290
